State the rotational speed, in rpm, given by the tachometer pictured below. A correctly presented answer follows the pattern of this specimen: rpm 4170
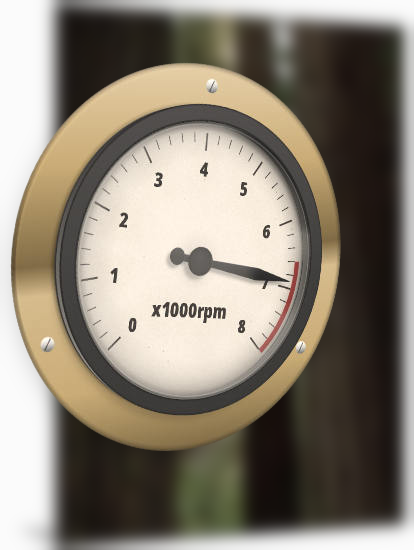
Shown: rpm 6900
